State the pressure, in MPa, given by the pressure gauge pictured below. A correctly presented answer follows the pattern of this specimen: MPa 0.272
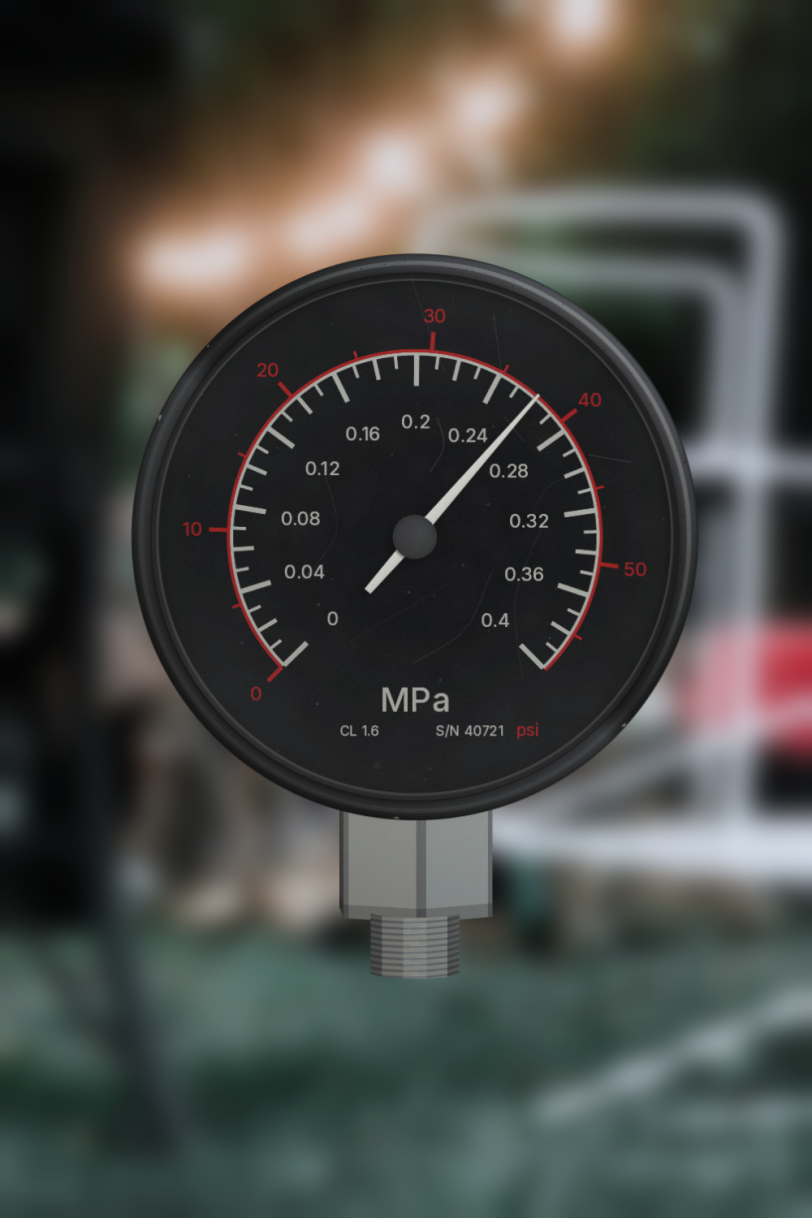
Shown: MPa 0.26
